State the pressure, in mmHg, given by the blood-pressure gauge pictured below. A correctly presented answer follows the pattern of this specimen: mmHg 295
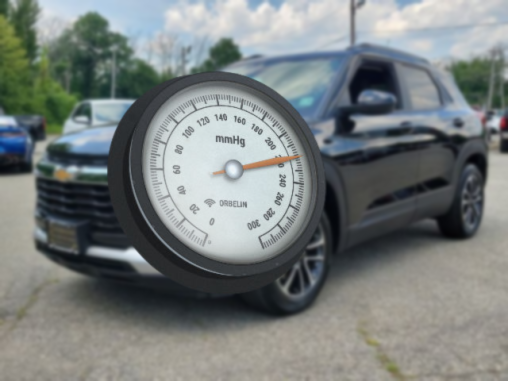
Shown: mmHg 220
